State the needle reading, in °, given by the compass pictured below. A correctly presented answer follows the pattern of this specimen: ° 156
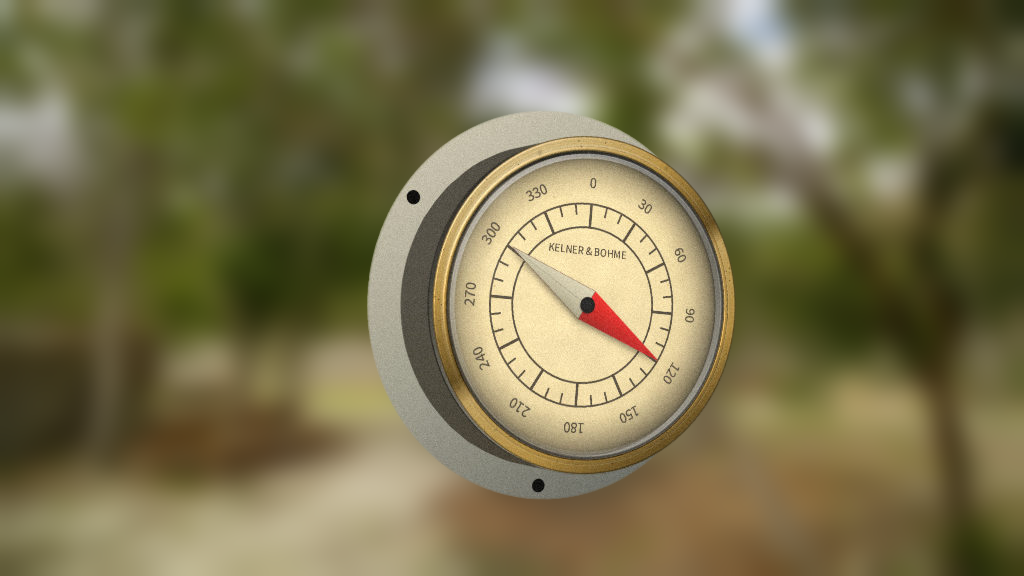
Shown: ° 120
